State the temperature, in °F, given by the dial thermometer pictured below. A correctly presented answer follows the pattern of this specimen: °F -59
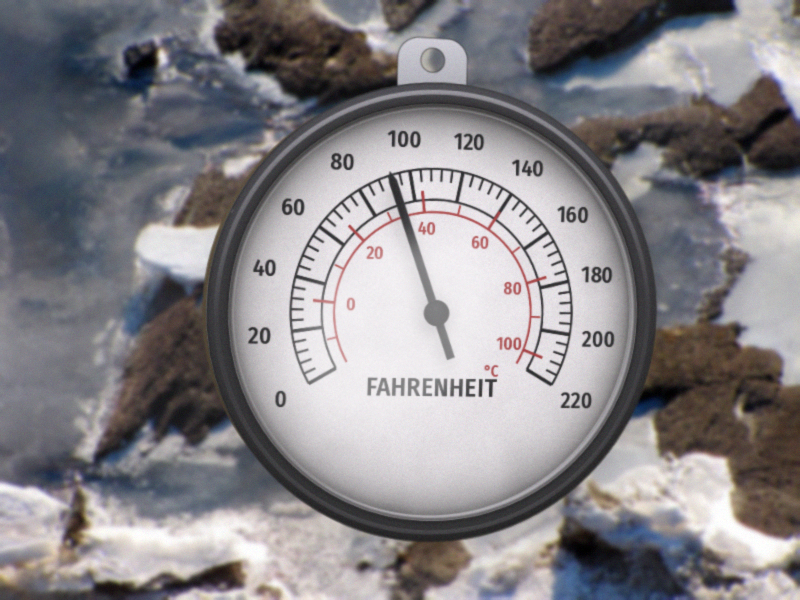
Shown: °F 92
